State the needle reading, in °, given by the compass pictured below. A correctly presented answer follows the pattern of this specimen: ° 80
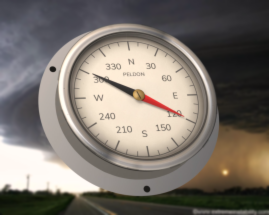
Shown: ° 120
